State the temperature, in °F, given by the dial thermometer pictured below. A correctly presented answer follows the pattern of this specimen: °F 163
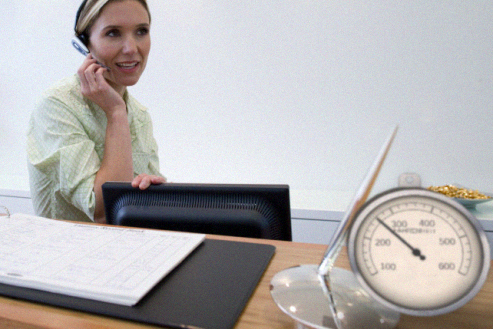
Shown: °F 260
